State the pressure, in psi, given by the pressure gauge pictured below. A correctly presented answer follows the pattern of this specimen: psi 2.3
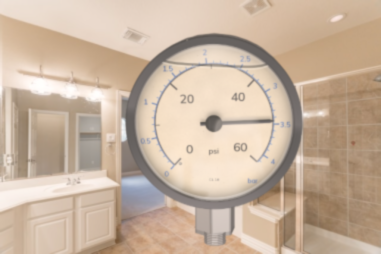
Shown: psi 50
